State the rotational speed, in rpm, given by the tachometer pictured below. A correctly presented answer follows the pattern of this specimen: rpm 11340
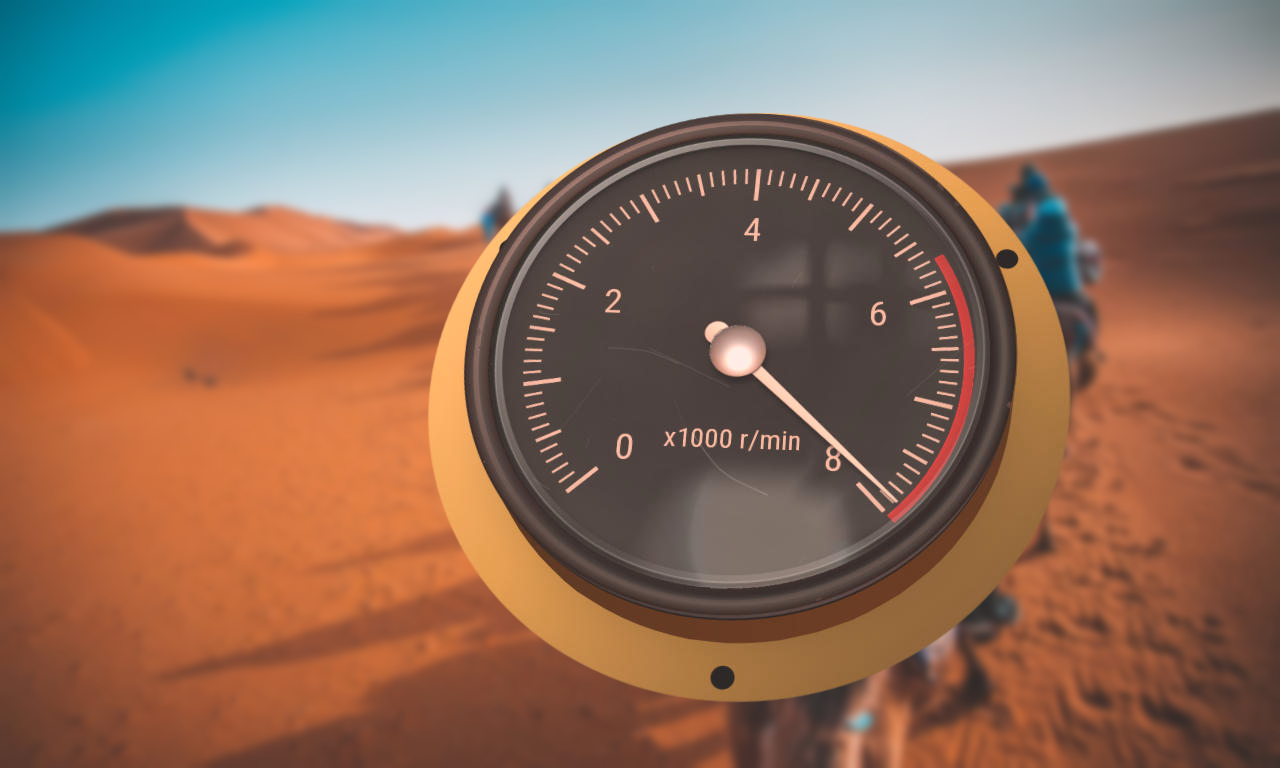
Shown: rpm 7900
